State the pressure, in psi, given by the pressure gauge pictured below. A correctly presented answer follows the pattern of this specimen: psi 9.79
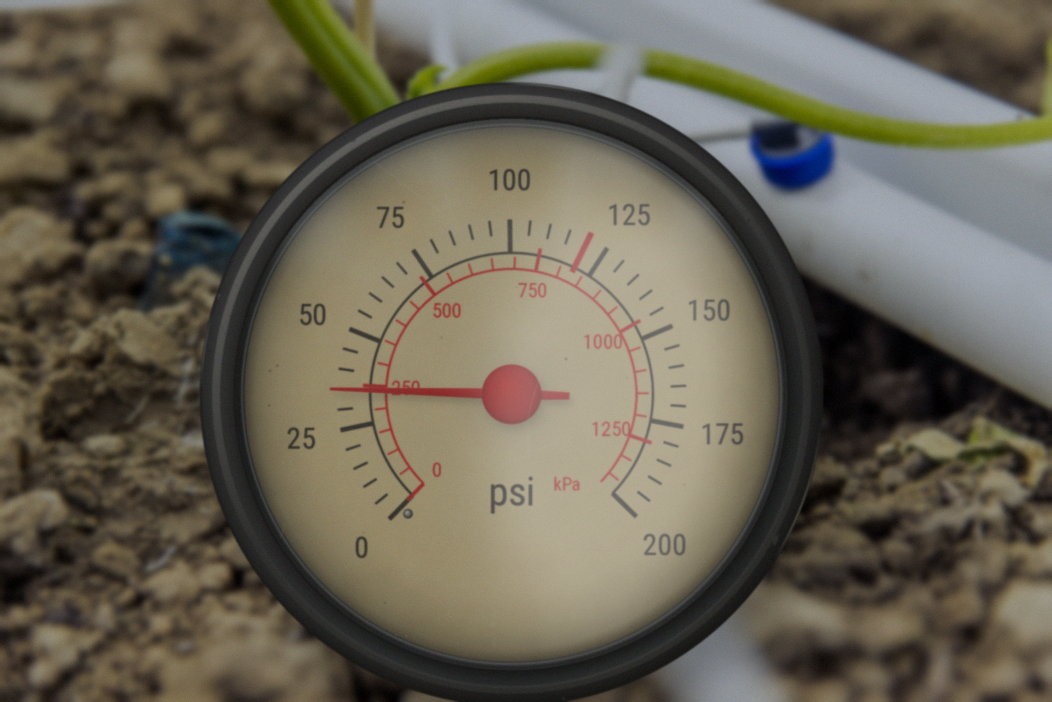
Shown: psi 35
